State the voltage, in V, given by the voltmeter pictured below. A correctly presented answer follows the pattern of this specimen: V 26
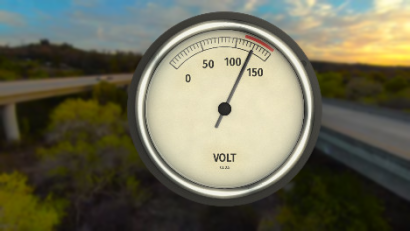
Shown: V 125
